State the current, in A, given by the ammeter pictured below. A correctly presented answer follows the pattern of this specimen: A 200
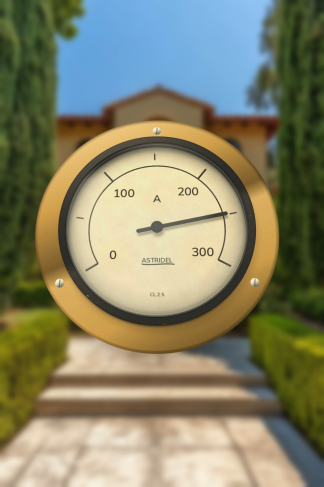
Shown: A 250
